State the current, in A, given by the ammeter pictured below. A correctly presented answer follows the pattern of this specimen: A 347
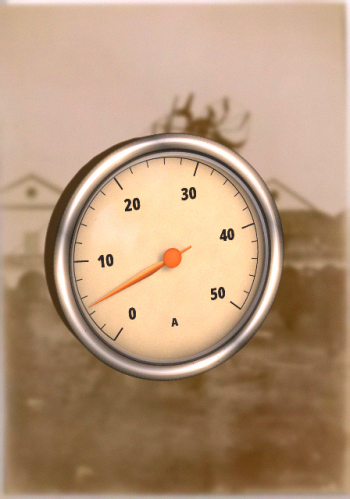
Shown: A 5
